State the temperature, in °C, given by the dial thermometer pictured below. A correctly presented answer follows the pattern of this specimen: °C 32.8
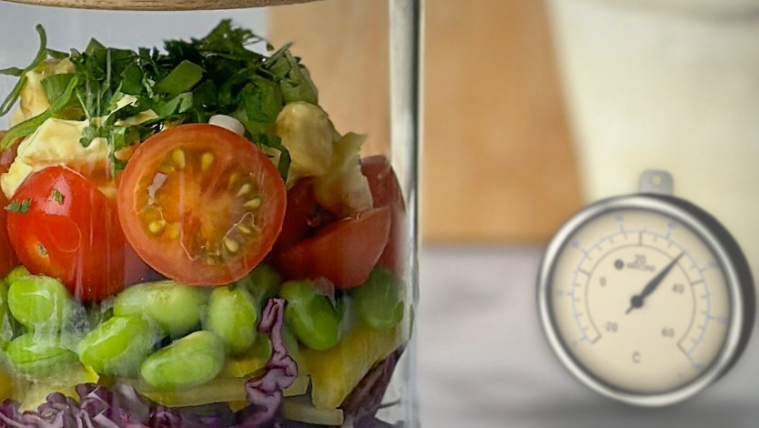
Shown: °C 32
